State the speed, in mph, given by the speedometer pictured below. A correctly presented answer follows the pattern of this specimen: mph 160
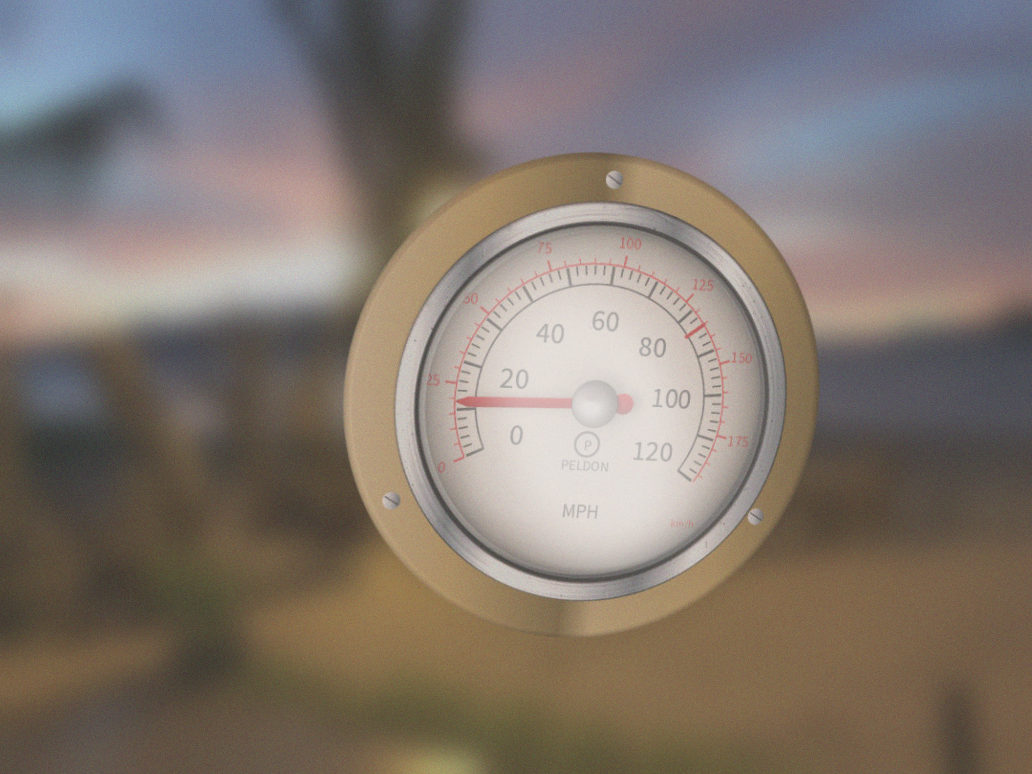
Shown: mph 12
